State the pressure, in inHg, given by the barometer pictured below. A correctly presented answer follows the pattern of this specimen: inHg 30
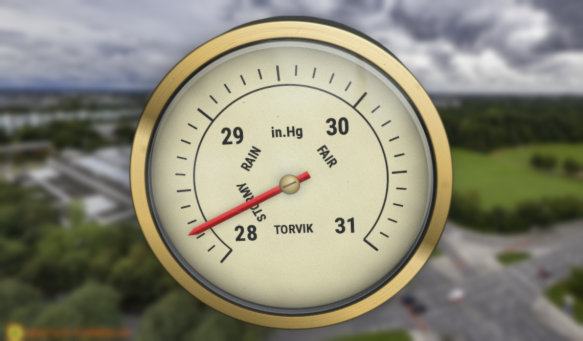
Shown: inHg 28.25
